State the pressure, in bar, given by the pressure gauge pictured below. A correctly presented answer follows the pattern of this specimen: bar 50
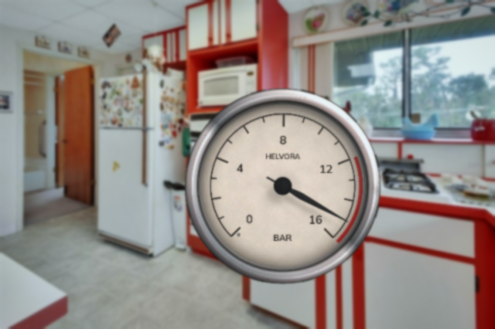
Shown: bar 15
